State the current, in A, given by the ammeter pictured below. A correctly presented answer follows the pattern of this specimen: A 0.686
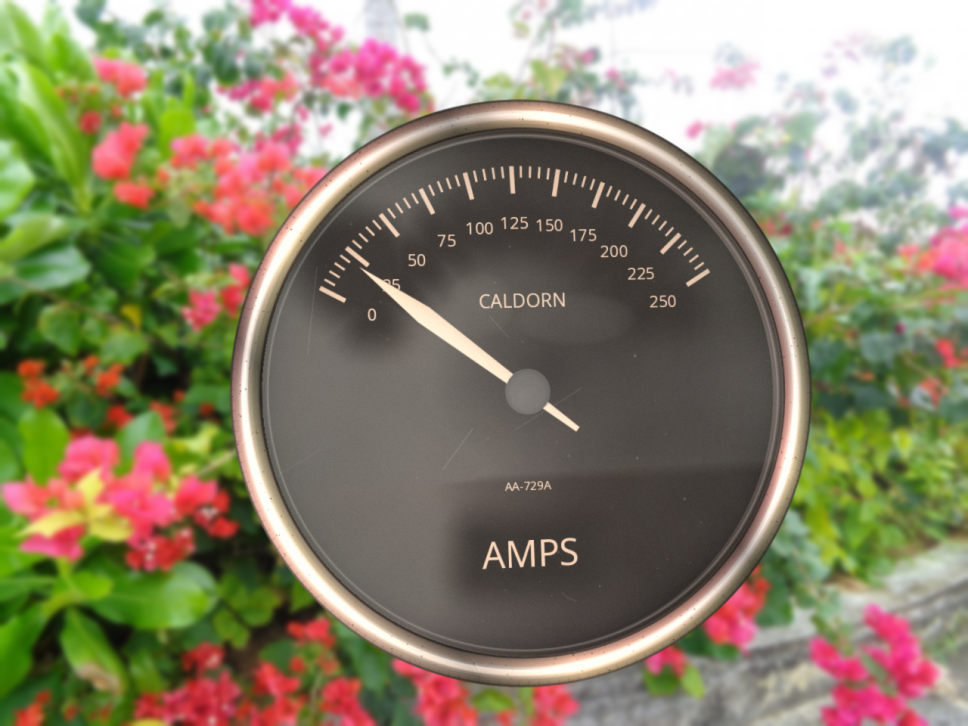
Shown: A 20
